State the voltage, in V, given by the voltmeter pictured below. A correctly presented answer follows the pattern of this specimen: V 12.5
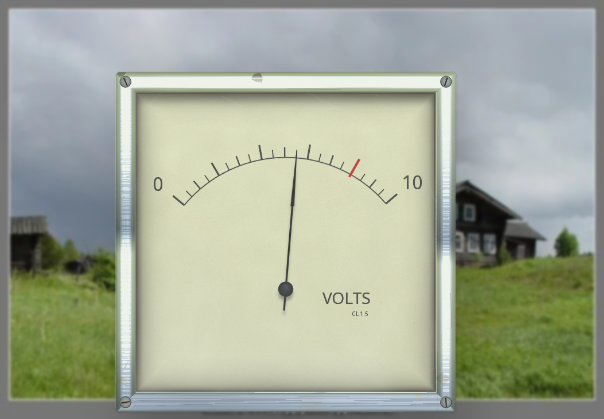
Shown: V 5.5
